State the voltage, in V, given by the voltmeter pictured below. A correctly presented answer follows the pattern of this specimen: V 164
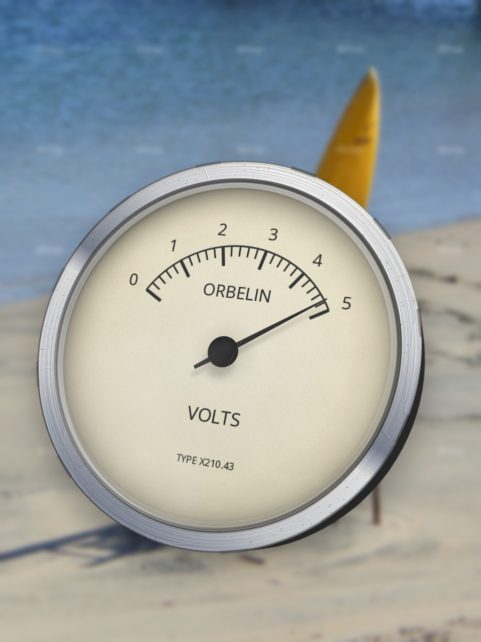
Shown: V 4.8
